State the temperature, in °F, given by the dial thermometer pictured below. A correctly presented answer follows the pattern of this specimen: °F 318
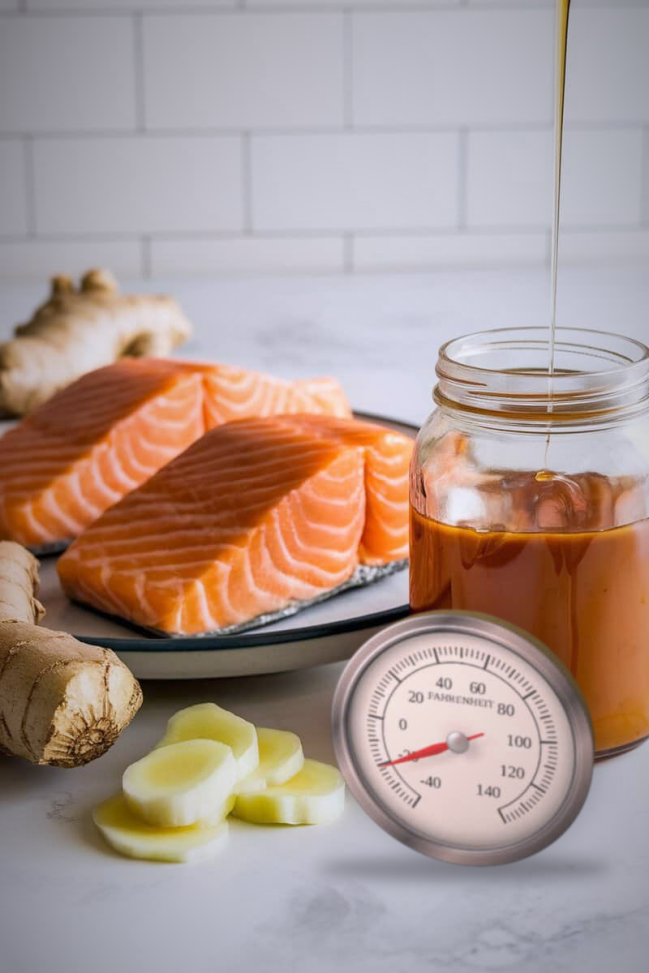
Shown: °F -20
